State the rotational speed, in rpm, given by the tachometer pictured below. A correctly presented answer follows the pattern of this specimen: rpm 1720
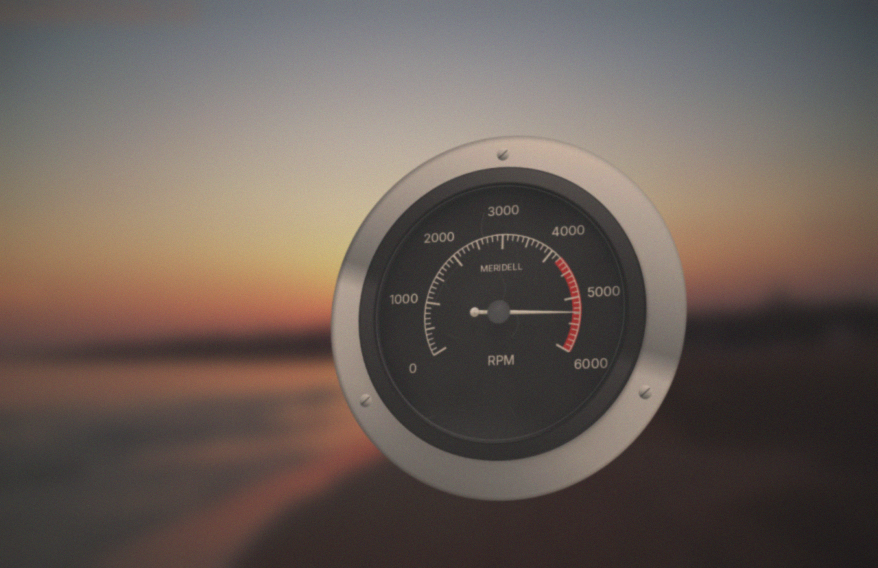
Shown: rpm 5300
